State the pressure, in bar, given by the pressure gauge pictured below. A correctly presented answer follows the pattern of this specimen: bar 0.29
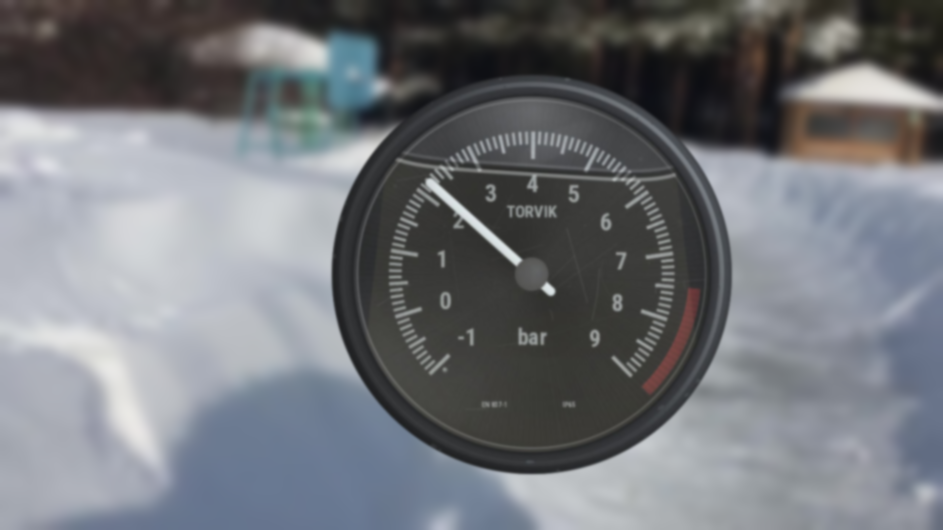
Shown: bar 2.2
